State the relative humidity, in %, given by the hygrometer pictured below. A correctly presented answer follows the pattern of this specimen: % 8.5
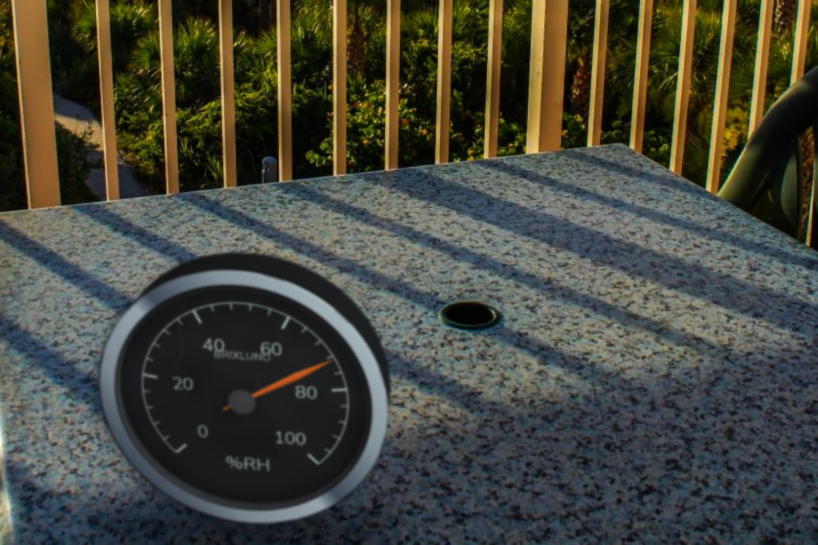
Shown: % 72
